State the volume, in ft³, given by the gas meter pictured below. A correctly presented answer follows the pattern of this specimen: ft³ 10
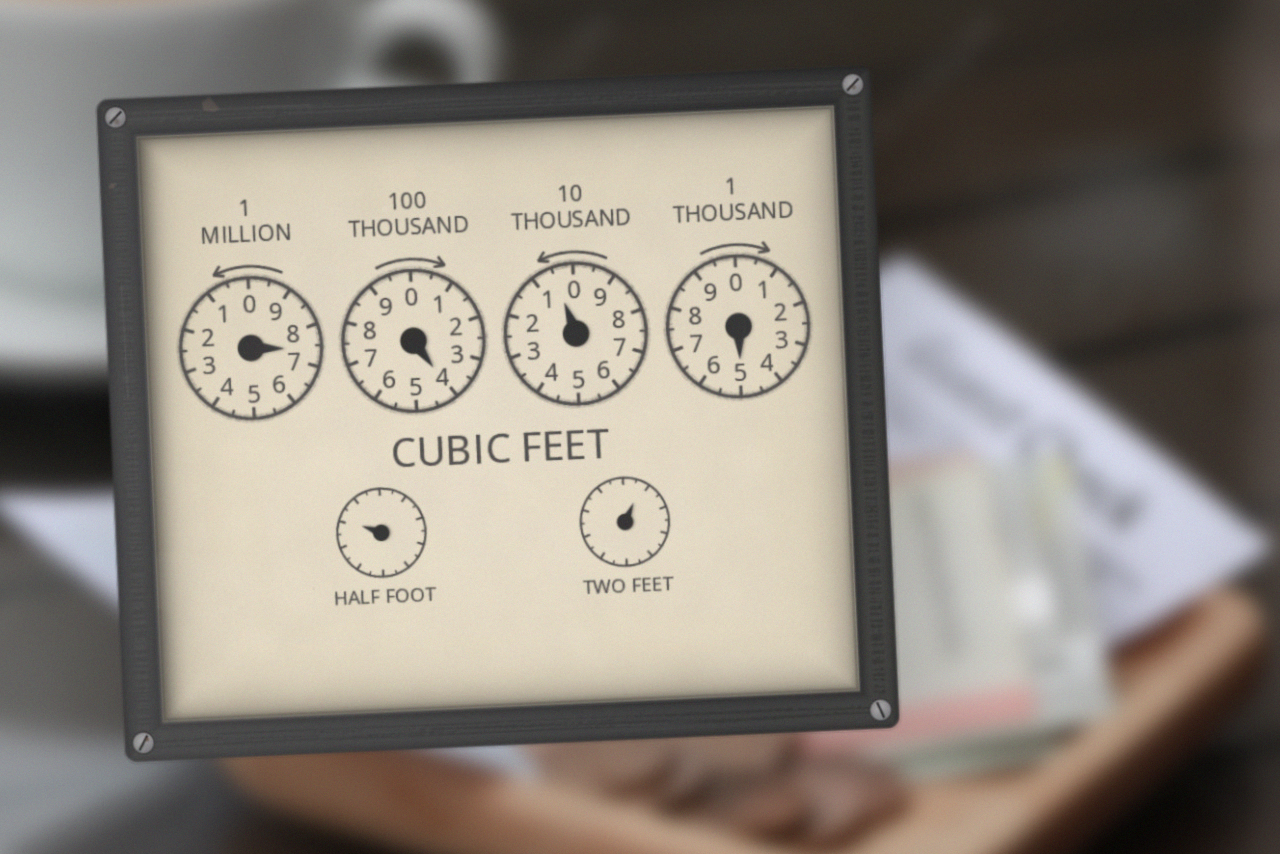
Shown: ft³ 740500
